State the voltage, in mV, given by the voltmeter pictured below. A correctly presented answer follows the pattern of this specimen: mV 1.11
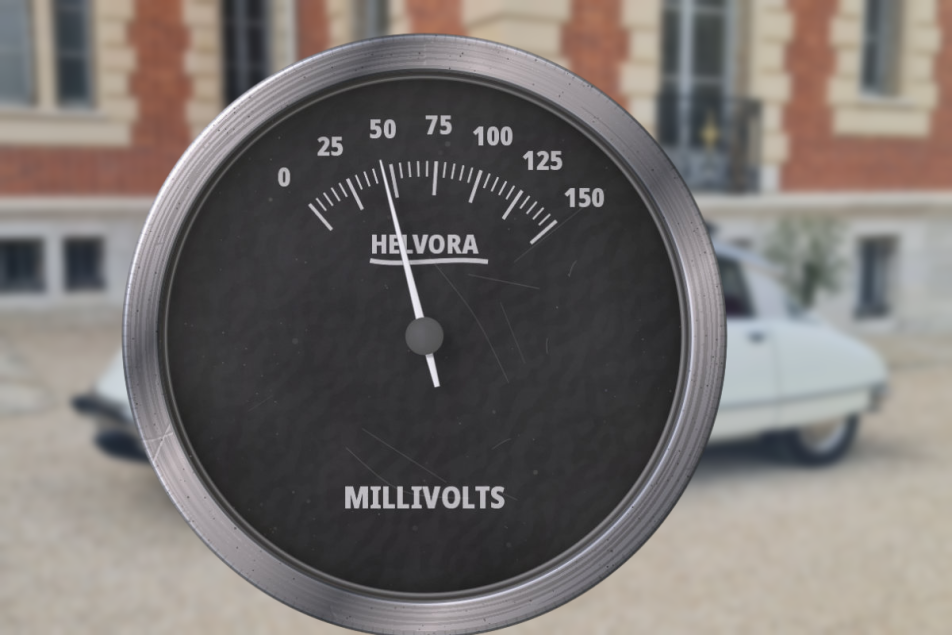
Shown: mV 45
